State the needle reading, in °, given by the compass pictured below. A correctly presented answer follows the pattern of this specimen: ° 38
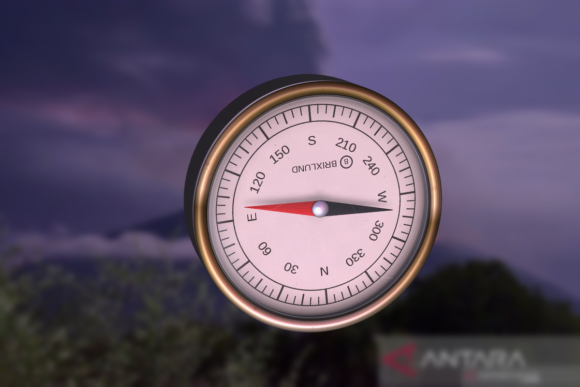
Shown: ° 100
